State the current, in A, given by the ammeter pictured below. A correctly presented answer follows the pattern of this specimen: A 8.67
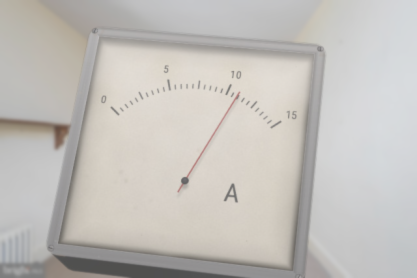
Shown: A 11
